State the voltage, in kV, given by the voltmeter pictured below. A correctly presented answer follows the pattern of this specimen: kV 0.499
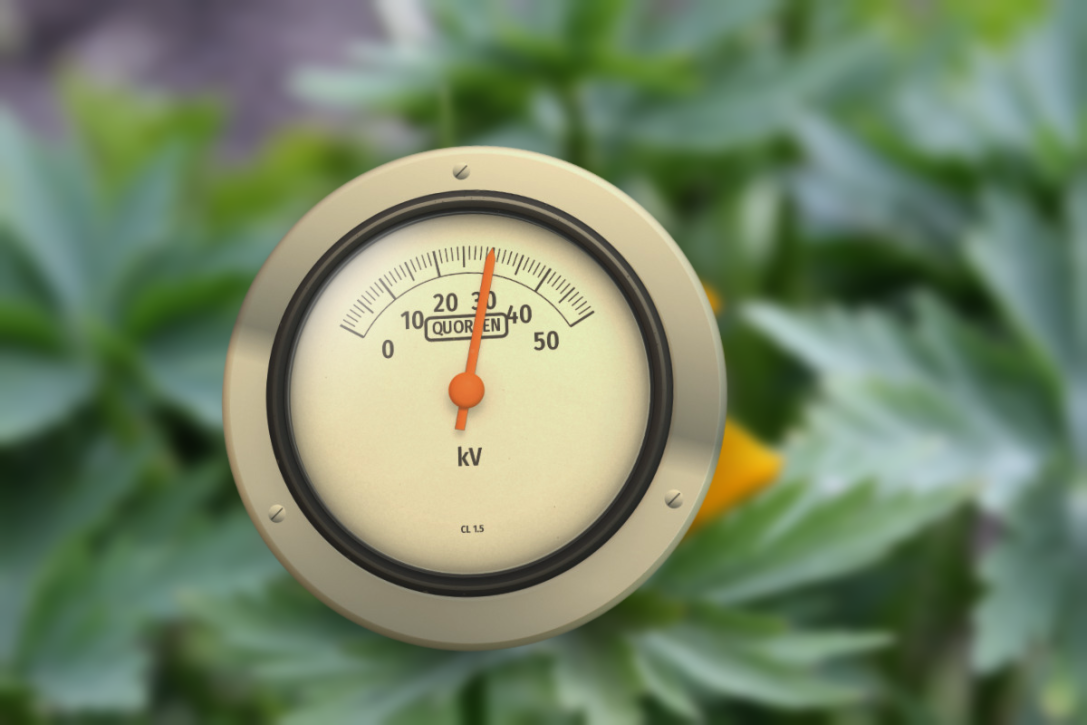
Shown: kV 30
